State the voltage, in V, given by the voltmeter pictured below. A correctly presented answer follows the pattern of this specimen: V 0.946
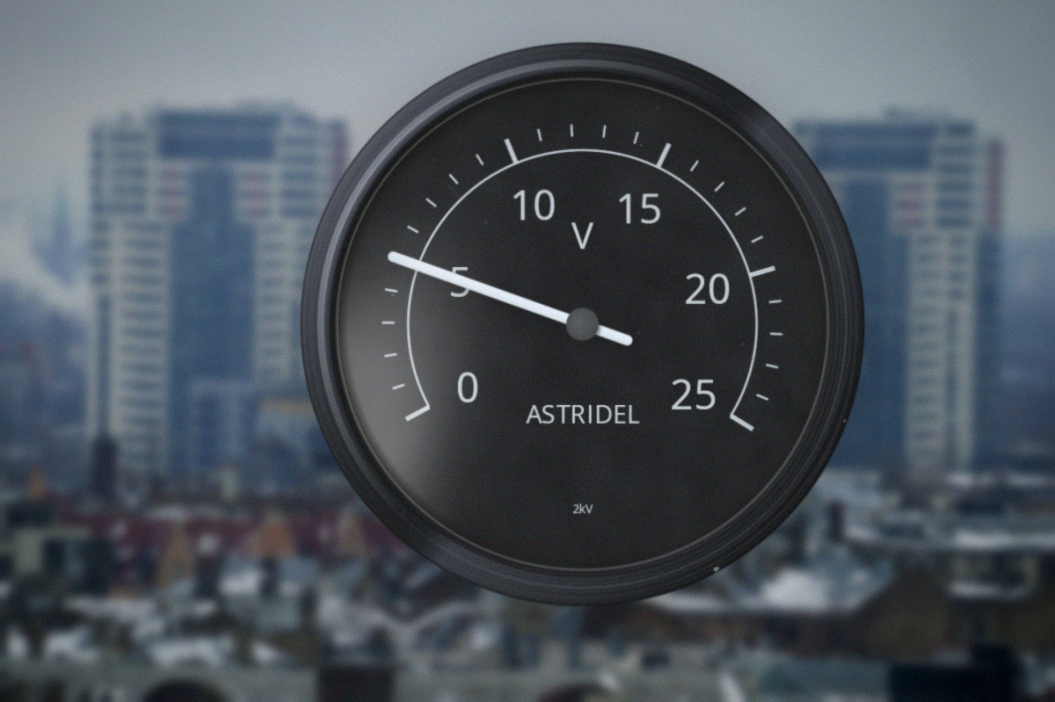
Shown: V 5
